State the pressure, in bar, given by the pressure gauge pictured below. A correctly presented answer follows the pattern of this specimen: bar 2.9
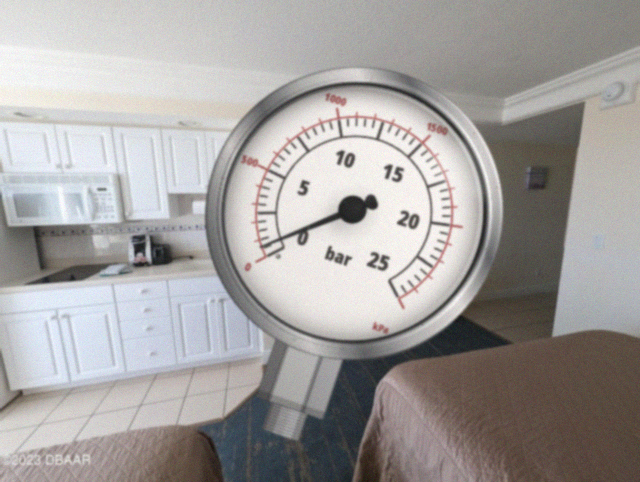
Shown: bar 0.5
